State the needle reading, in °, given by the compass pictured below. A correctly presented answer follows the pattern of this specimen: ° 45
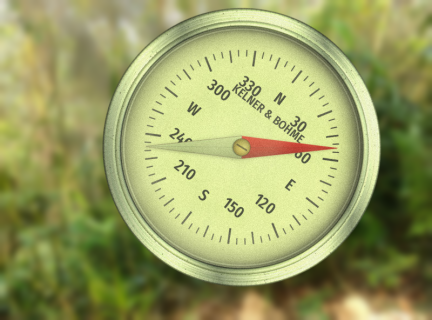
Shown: ° 52.5
